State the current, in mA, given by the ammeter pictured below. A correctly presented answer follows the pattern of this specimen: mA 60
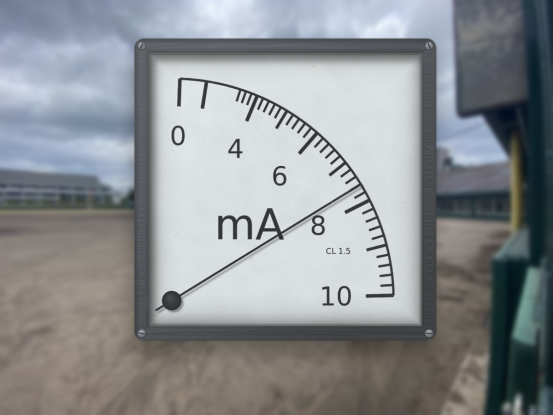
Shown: mA 7.6
